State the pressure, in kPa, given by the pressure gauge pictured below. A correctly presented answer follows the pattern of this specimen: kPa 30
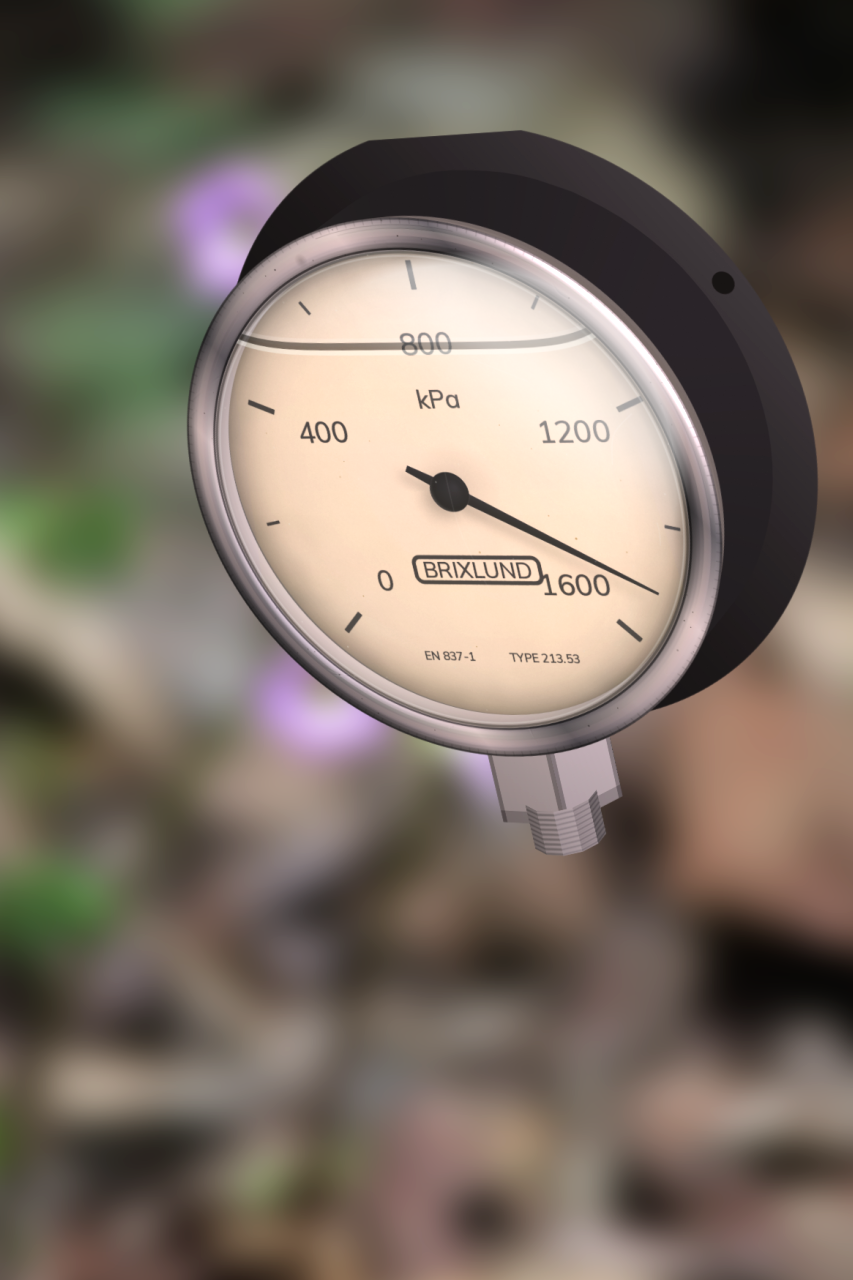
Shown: kPa 1500
